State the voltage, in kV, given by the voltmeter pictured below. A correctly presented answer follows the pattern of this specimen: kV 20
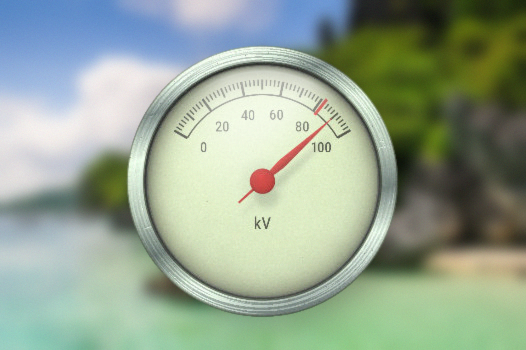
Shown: kV 90
